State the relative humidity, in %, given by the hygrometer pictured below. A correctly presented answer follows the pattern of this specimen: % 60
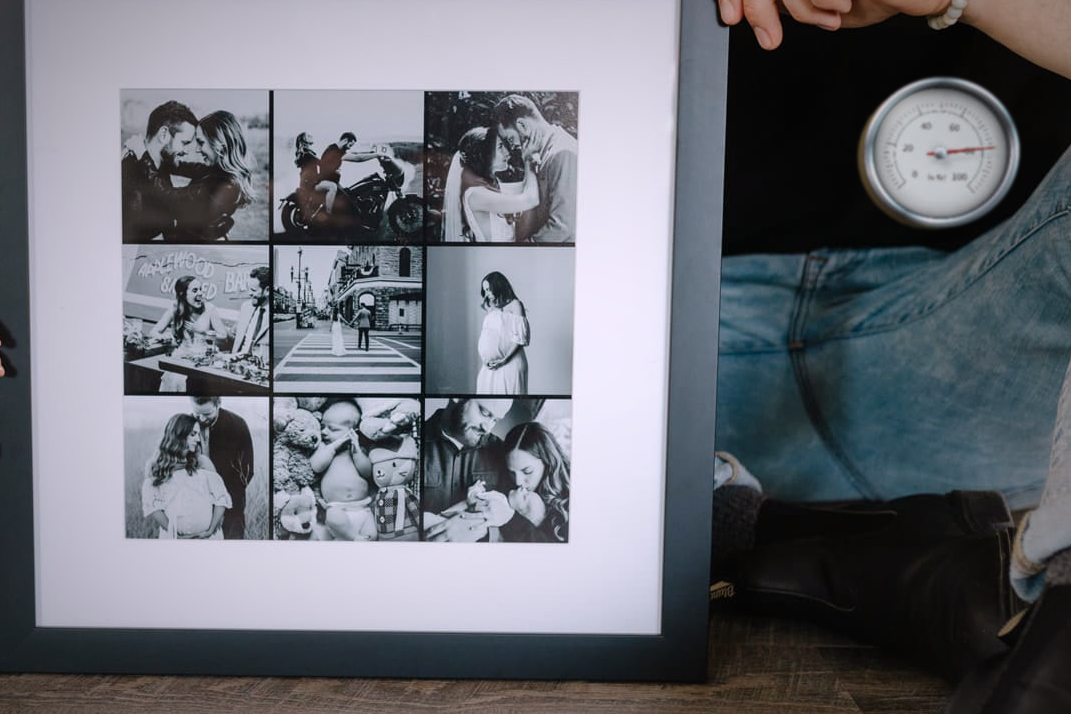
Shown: % 80
